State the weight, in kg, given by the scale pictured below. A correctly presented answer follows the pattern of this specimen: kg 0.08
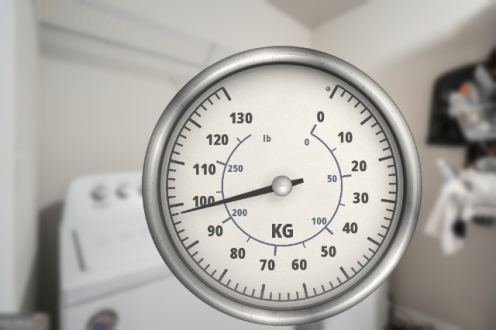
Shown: kg 98
